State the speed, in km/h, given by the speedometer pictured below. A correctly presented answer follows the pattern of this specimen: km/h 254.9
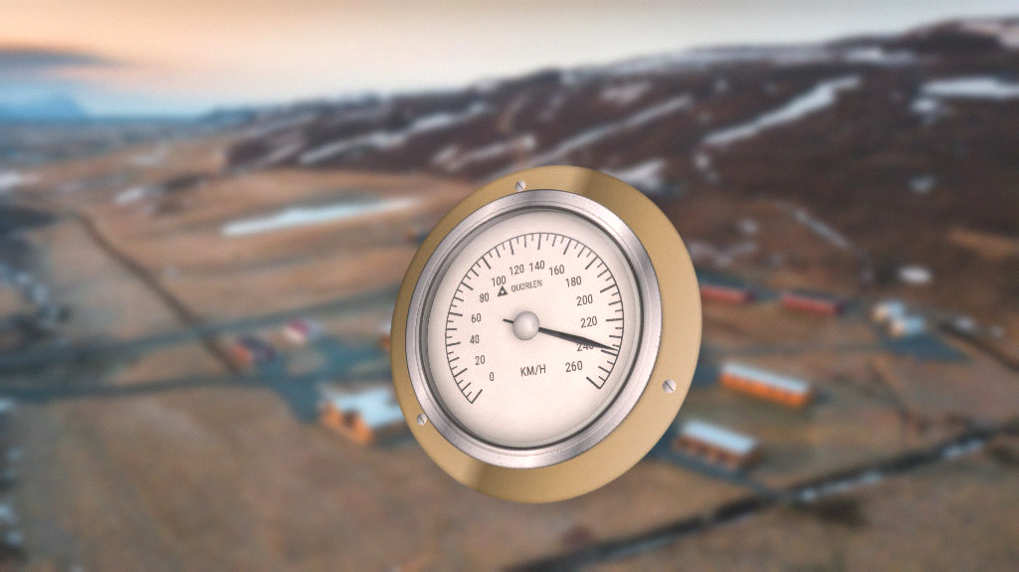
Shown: km/h 237.5
